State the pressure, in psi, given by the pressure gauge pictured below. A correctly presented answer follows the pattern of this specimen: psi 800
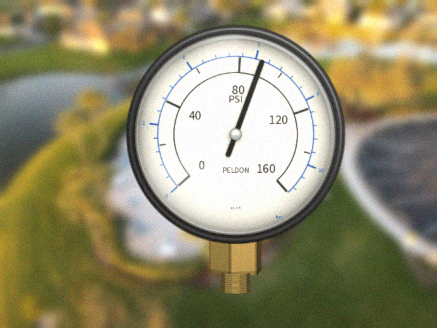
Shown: psi 90
